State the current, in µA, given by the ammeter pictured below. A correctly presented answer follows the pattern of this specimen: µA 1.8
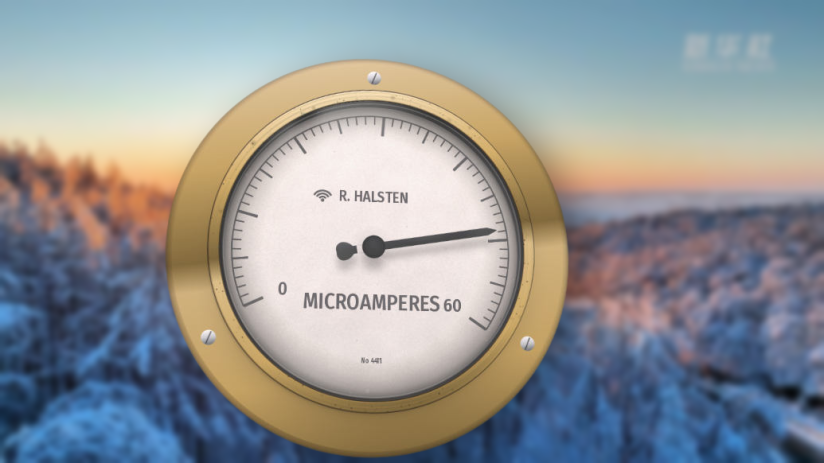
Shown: µA 49
